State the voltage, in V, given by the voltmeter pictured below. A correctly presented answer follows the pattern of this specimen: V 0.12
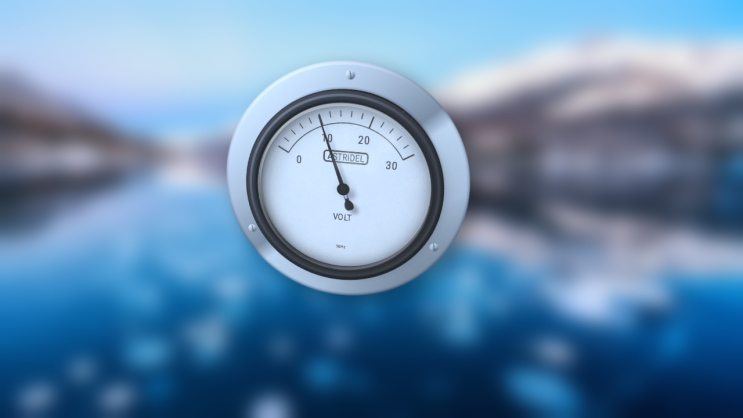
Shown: V 10
